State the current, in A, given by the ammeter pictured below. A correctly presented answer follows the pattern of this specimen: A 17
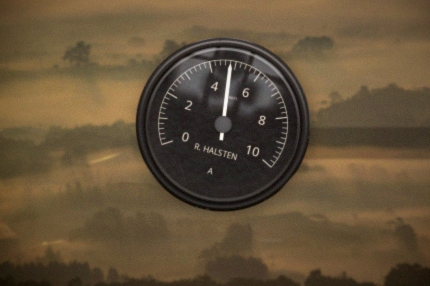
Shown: A 4.8
